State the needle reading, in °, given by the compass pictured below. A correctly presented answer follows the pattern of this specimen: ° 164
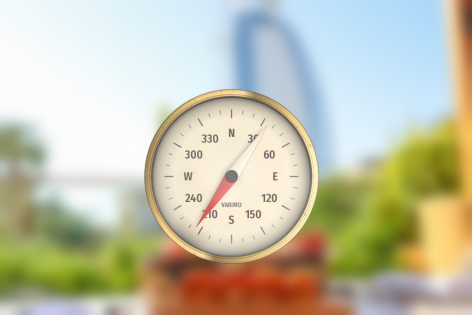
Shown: ° 215
